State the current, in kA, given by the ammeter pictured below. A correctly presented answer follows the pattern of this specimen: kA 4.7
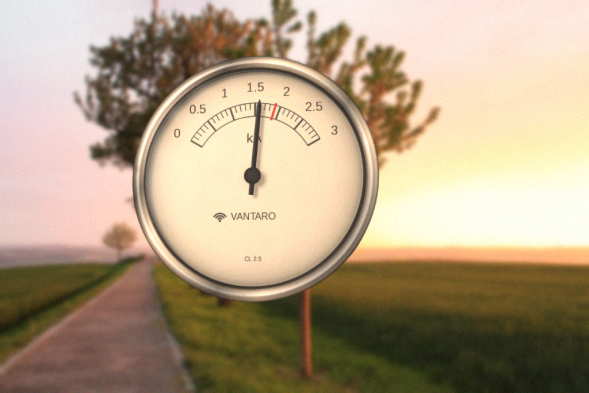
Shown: kA 1.6
